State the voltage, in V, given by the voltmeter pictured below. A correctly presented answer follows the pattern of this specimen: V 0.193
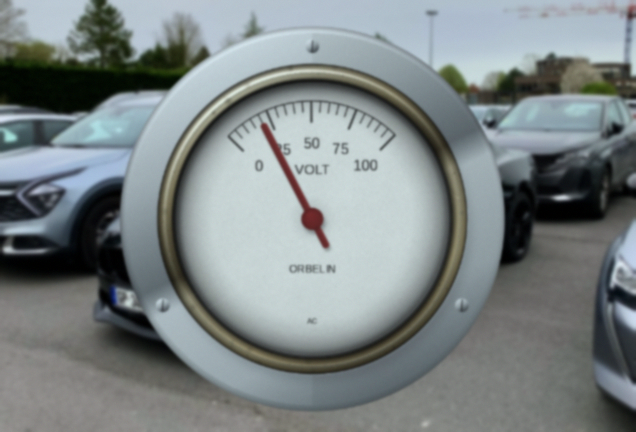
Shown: V 20
